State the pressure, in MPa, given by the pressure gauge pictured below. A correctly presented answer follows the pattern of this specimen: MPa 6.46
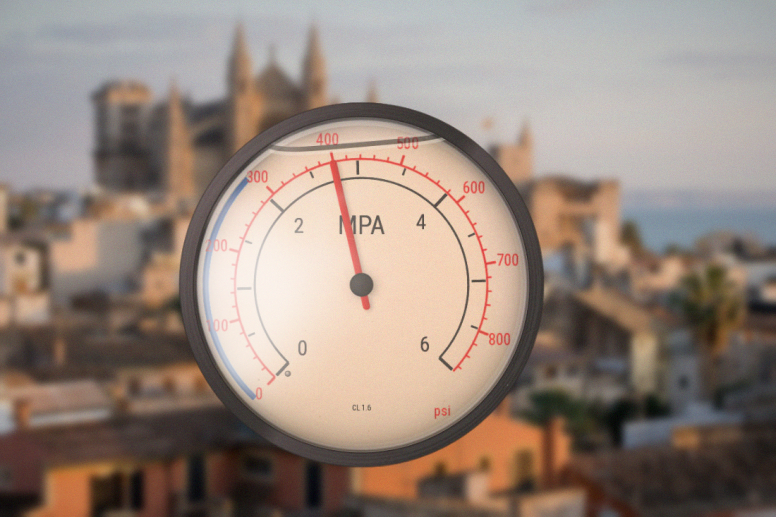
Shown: MPa 2.75
